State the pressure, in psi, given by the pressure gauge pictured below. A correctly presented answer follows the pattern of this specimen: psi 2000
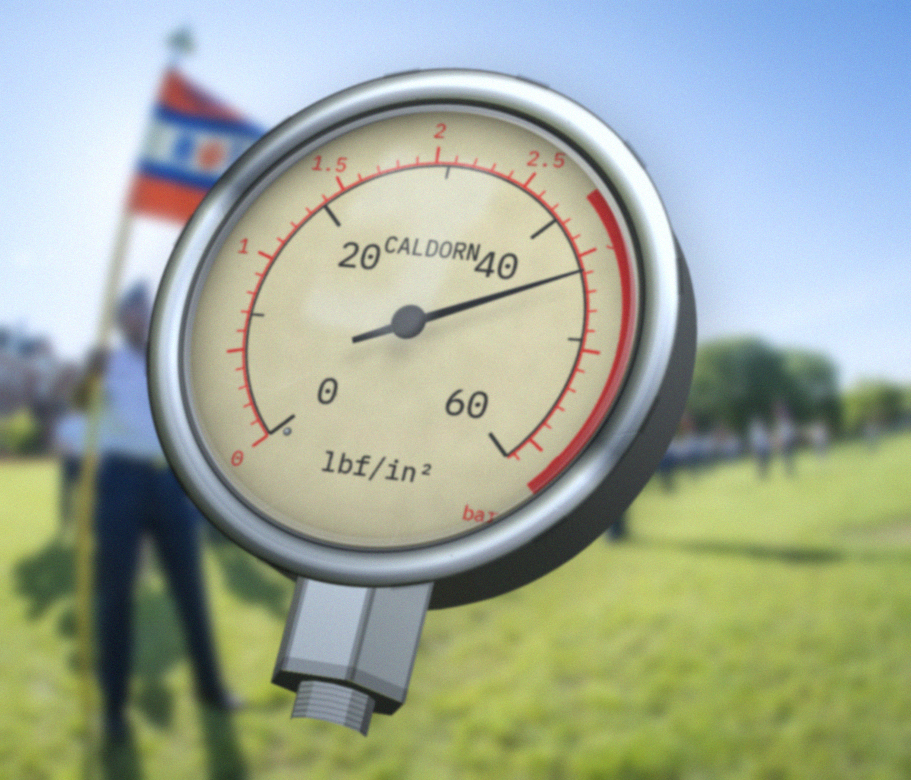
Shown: psi 45
